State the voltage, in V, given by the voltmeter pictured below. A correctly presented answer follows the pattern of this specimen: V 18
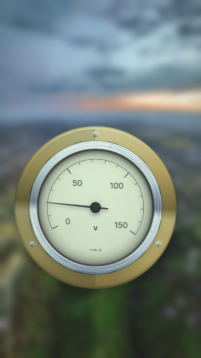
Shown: V 20
